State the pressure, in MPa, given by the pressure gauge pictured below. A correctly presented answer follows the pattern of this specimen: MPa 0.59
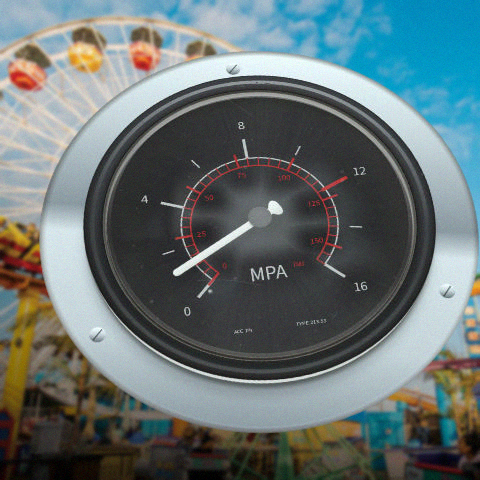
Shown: MPa 1
